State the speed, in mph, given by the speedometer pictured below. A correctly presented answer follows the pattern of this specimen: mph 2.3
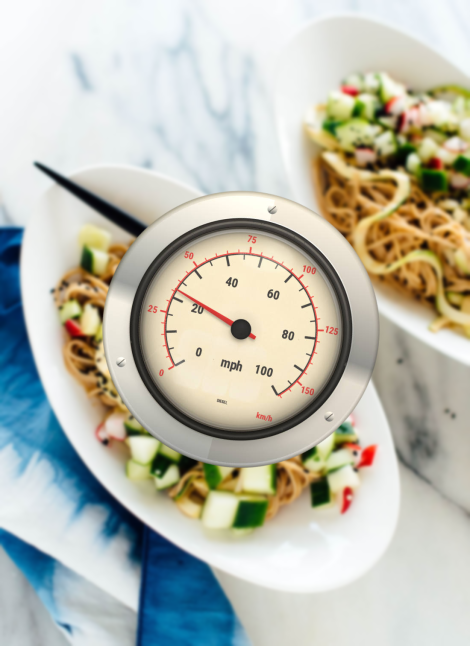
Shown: mph 22.5
